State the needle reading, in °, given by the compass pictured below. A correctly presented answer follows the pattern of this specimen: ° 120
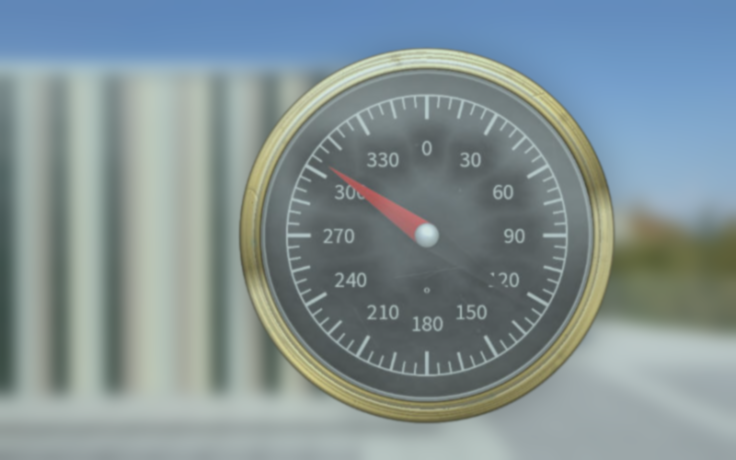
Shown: ° 305
